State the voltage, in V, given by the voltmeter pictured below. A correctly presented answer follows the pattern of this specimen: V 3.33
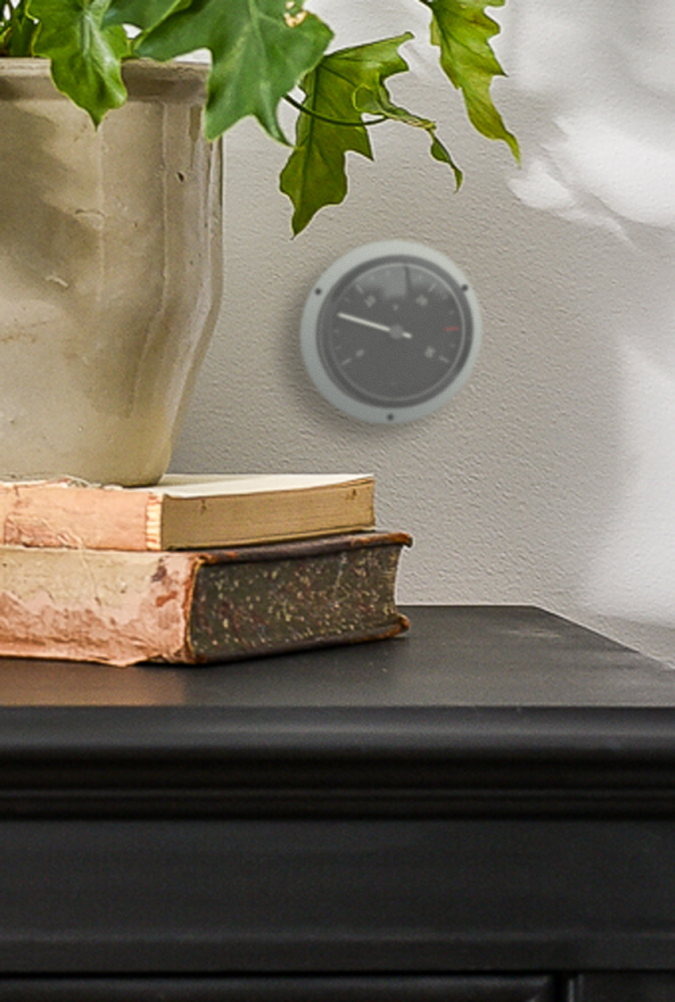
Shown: V 6
